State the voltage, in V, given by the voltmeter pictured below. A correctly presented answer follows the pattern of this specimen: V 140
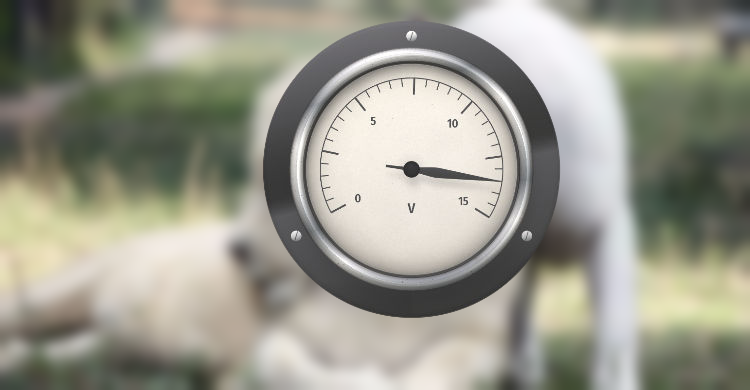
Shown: V 13.5
